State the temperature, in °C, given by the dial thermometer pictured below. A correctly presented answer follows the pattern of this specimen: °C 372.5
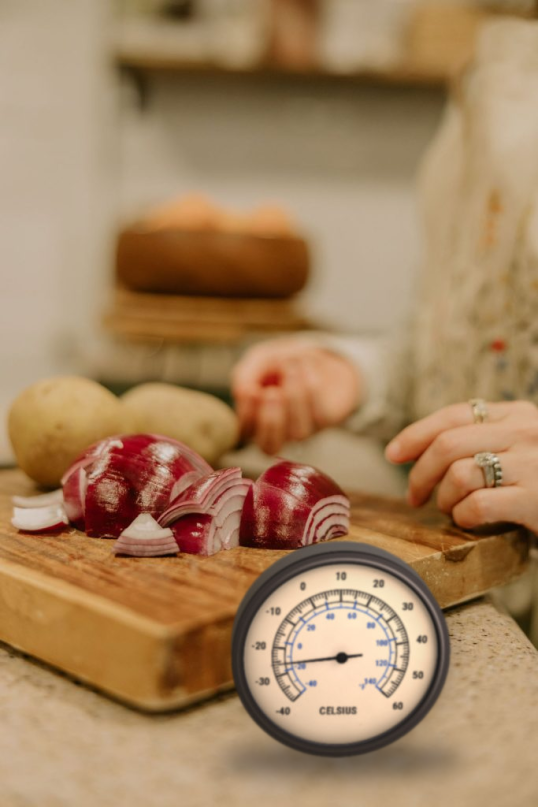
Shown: °C -25
